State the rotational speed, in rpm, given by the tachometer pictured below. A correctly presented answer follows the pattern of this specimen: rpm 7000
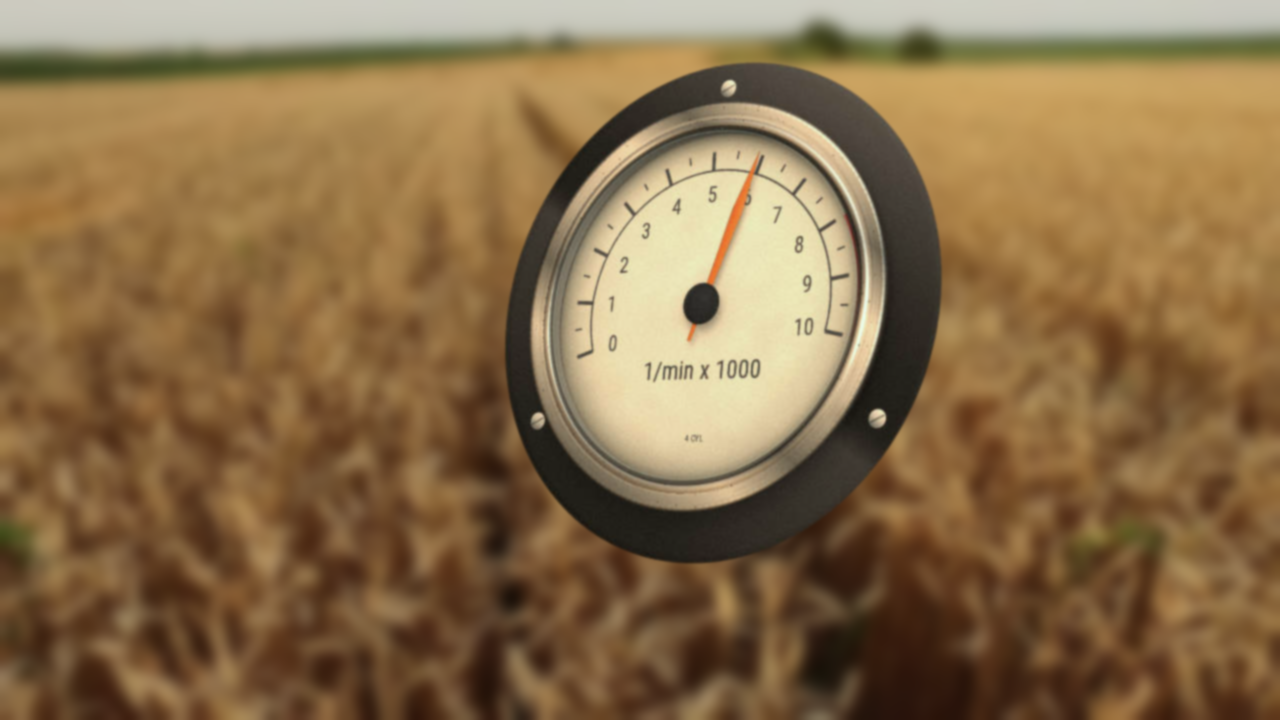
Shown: rpm 6000
